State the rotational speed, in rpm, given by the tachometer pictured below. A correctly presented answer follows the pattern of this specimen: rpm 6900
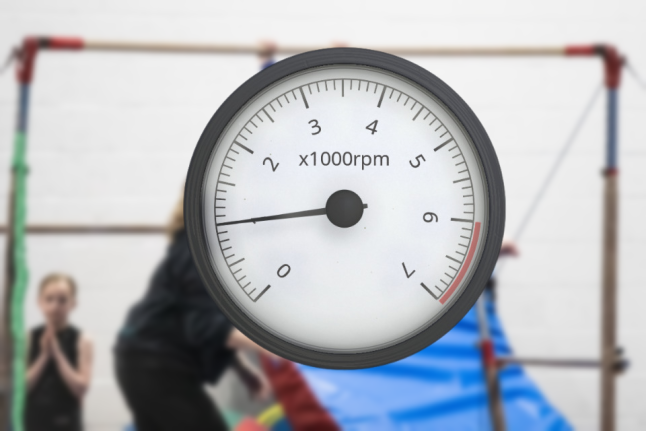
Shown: rpm 1000
